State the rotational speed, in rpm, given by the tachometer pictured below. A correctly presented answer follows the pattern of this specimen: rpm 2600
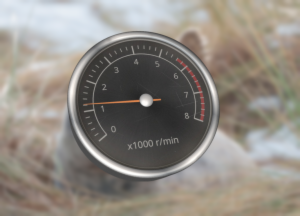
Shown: rpm 1200
